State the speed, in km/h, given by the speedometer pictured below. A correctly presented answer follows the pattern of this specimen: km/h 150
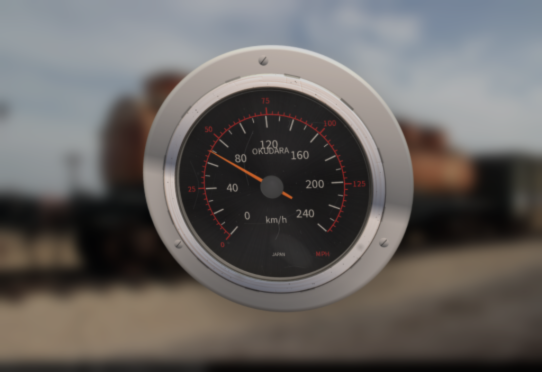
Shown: km/h 70
